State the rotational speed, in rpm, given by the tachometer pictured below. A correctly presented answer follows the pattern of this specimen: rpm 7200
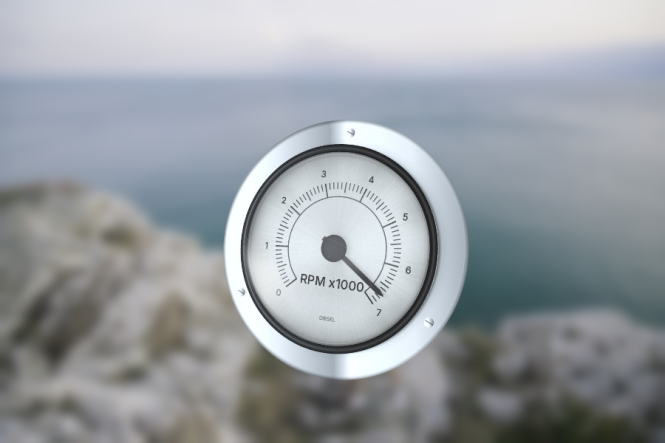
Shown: rpm 6700
